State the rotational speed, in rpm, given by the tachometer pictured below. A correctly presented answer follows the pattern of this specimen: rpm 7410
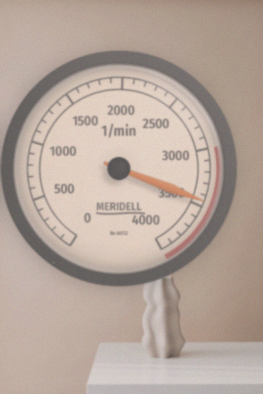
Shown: rpm 3450
